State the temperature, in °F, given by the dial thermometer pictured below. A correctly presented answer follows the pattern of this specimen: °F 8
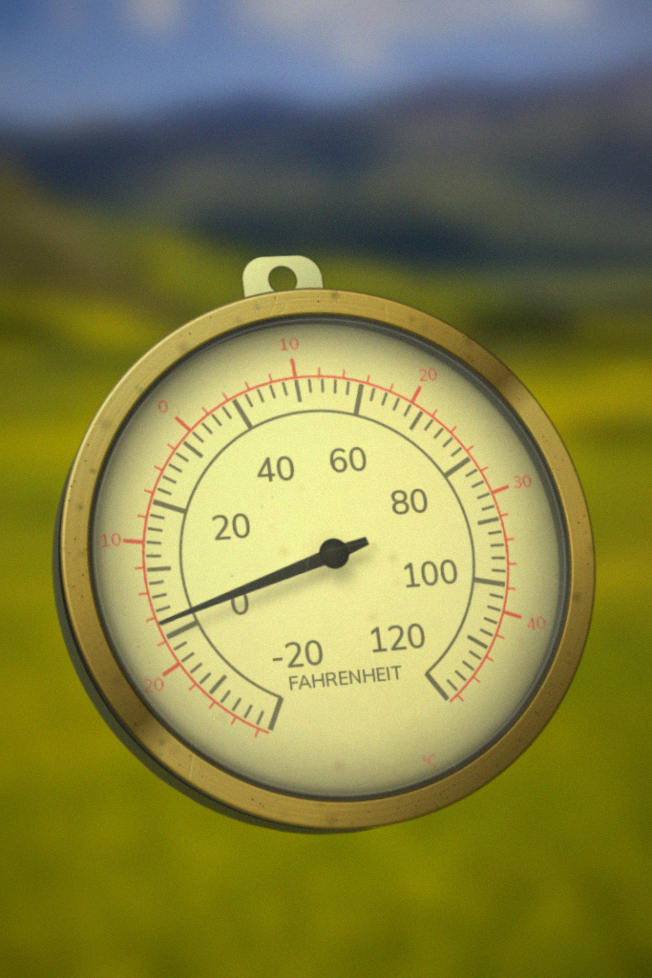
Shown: °F 2
